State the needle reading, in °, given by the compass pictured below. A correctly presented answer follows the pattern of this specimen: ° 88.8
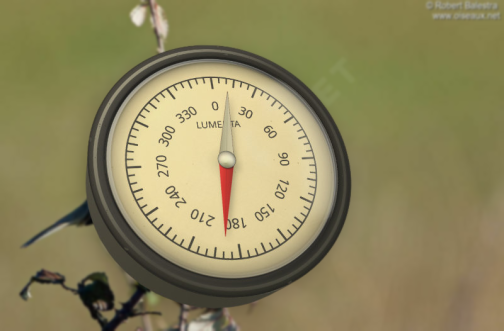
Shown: ° 190
